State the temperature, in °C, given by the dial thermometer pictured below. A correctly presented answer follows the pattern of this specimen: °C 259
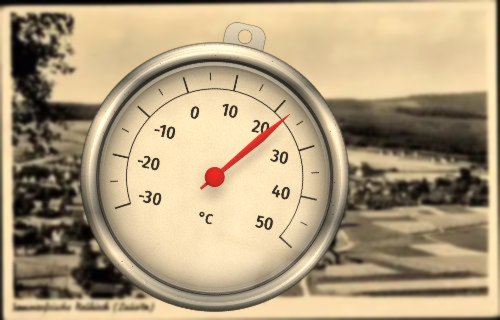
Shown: °C 22.5
